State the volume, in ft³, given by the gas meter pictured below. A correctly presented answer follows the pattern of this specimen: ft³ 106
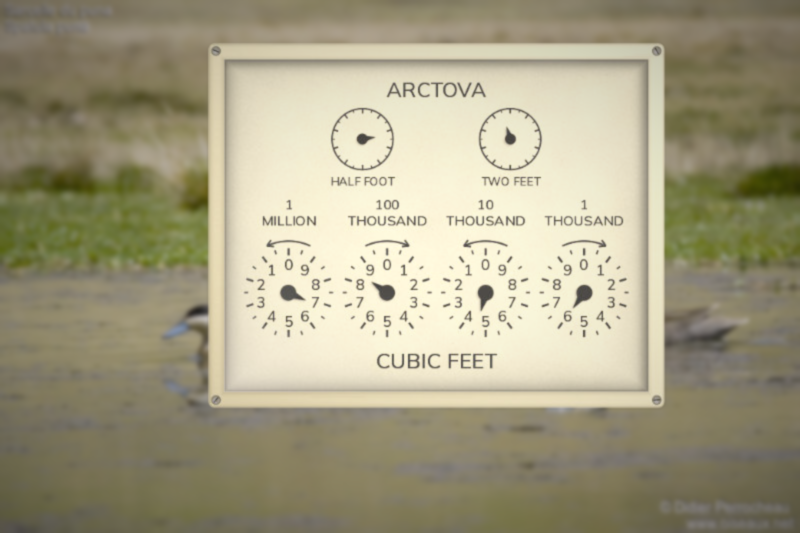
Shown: ft³ 684600
